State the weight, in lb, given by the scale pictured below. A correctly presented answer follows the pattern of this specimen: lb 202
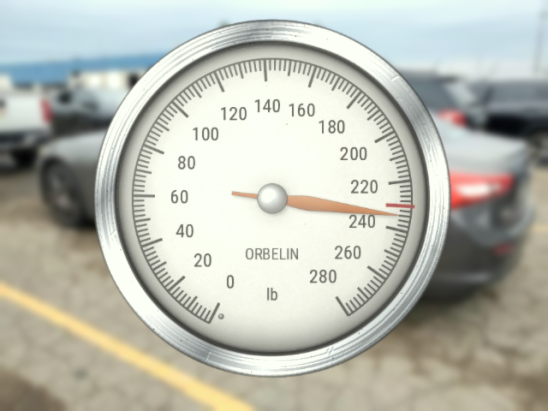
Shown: lb 234
